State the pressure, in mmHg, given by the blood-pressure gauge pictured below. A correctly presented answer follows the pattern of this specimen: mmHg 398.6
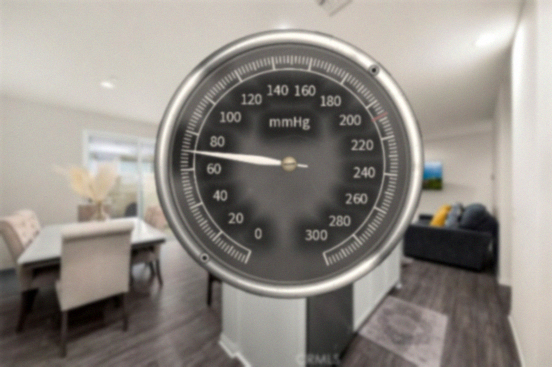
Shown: mmHg 70
